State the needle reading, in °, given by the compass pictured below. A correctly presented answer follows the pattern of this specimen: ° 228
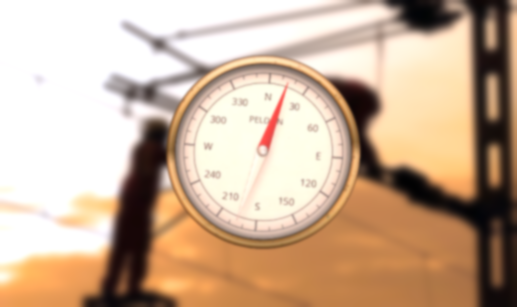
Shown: ° 15
